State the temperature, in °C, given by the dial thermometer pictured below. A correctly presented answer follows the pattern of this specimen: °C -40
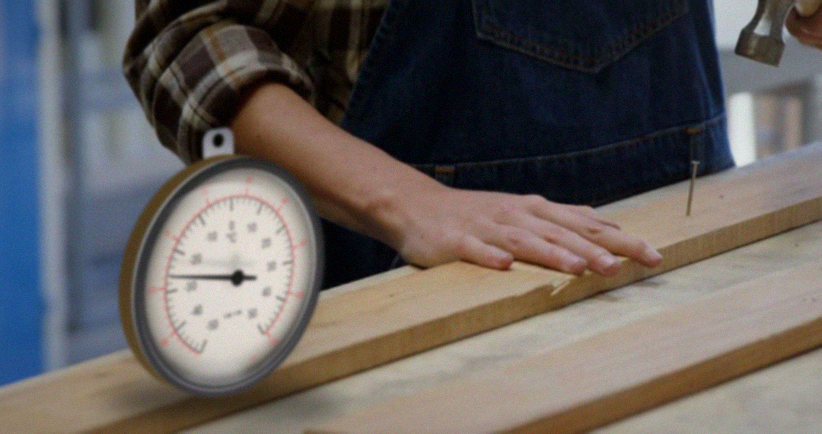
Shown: °C -26
